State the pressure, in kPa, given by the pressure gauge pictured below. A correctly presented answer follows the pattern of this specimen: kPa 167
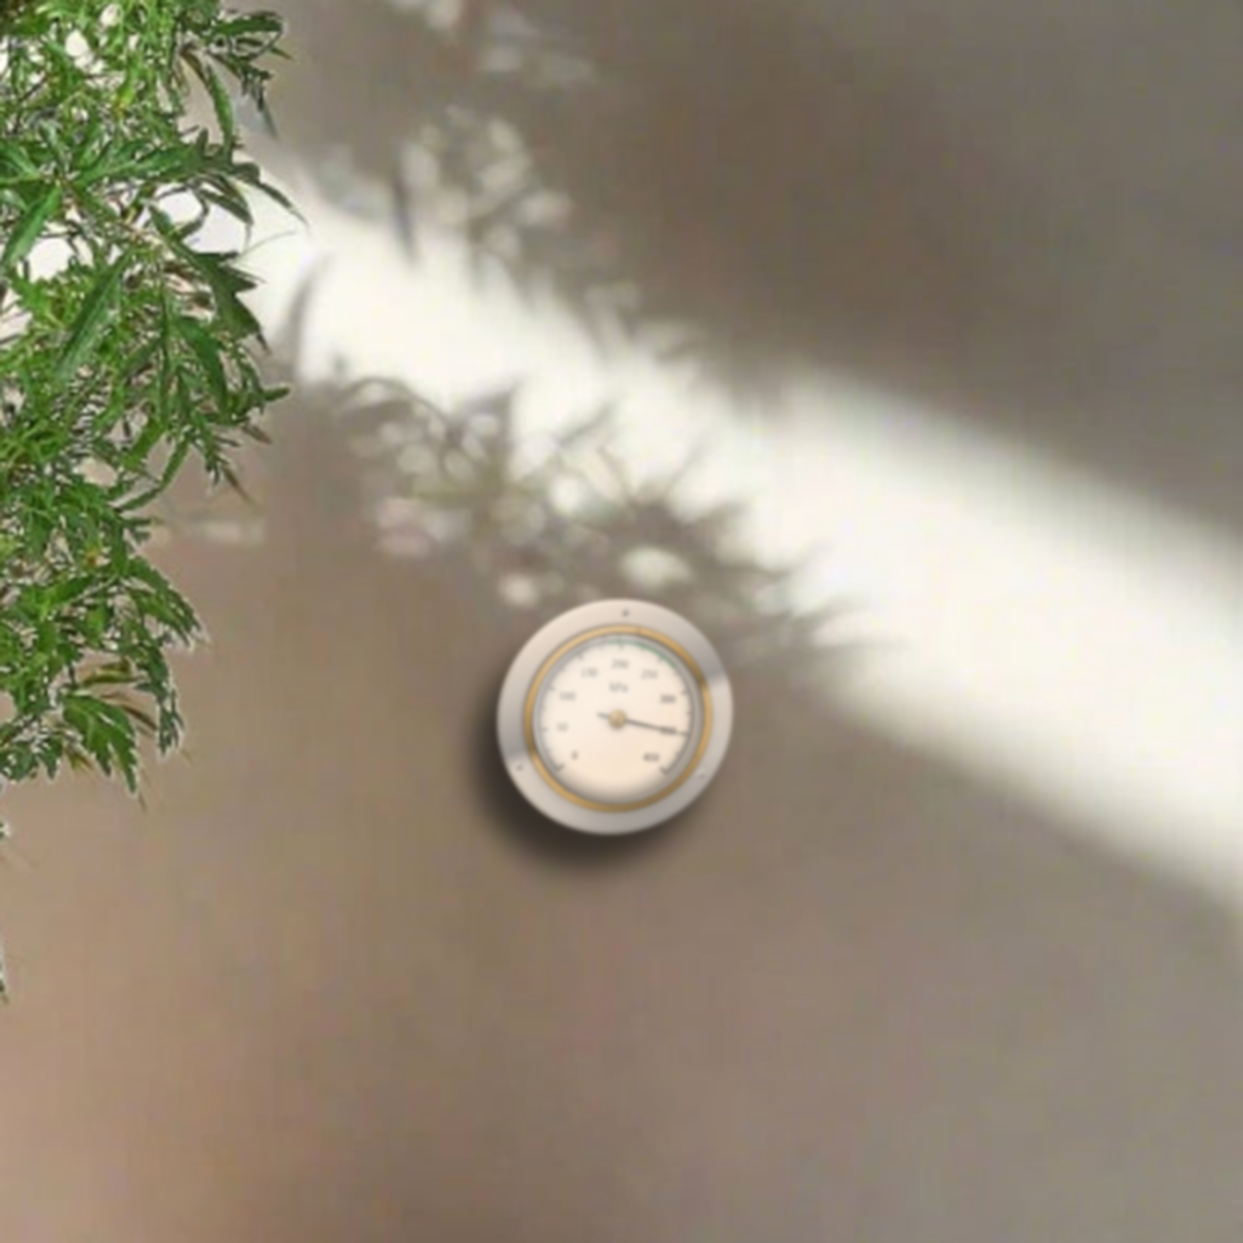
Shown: kPa 350
